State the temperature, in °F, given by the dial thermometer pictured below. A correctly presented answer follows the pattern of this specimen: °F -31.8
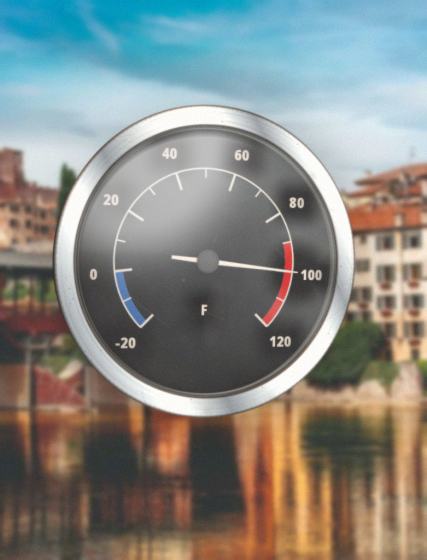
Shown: °F 100
